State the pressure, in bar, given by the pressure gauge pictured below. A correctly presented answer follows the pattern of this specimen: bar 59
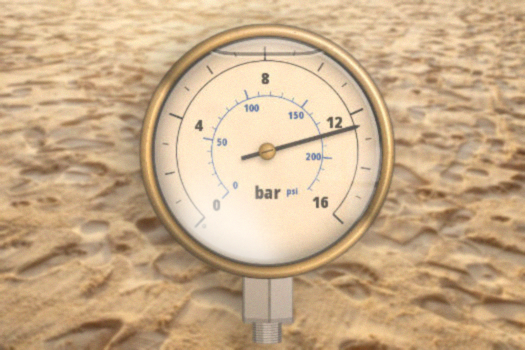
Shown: bar 12.5
